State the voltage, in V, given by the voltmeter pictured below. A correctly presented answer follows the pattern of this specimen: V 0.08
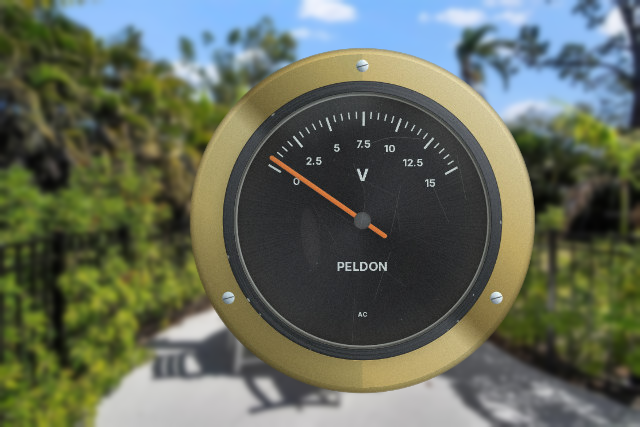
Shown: V 0.5
